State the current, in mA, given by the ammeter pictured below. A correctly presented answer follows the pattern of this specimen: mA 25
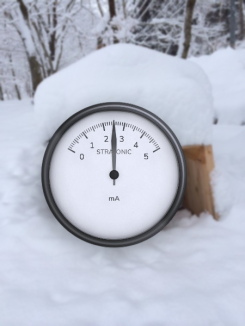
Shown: mA 2.5
